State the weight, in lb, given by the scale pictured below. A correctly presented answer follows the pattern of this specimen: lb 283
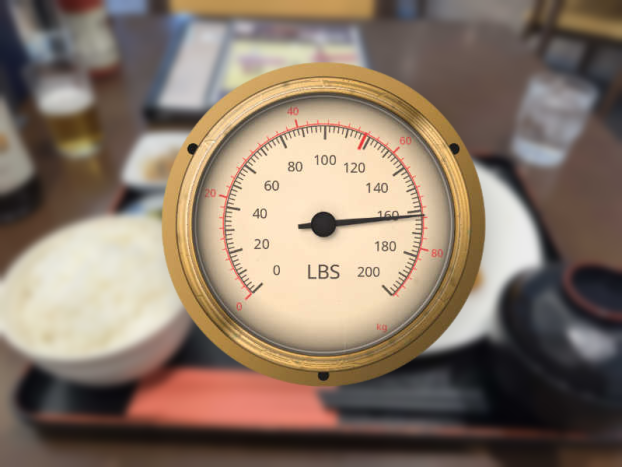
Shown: lb 162
